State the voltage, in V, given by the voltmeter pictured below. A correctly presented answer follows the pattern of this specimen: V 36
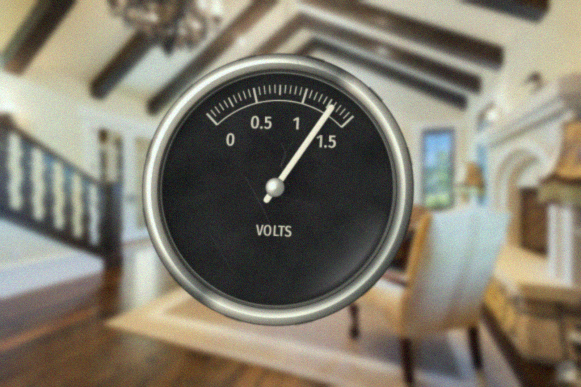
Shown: V 1.3
